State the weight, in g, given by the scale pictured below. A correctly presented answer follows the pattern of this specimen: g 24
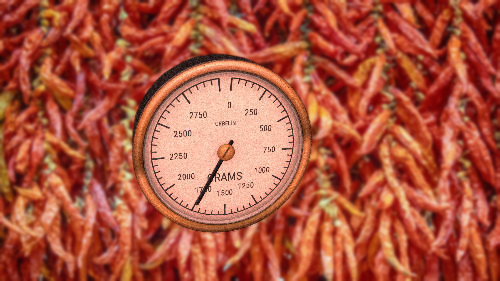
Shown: g 1750
